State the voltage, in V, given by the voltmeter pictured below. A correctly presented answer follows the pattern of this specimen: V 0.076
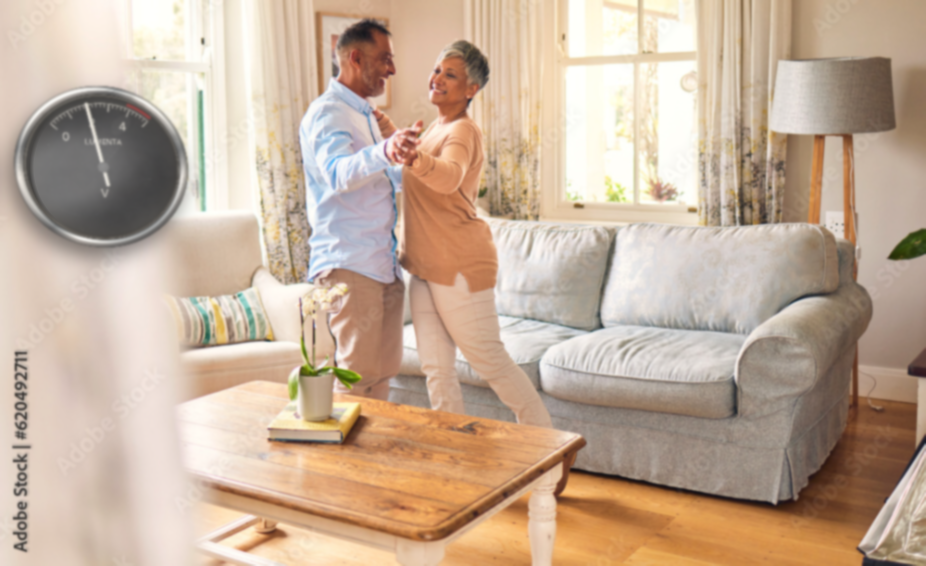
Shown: V 2
